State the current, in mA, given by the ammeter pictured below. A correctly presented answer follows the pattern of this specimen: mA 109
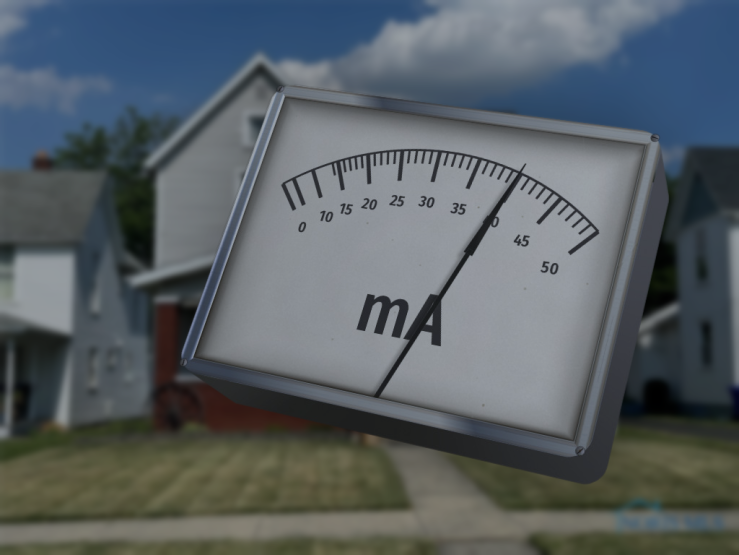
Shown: mA 40
